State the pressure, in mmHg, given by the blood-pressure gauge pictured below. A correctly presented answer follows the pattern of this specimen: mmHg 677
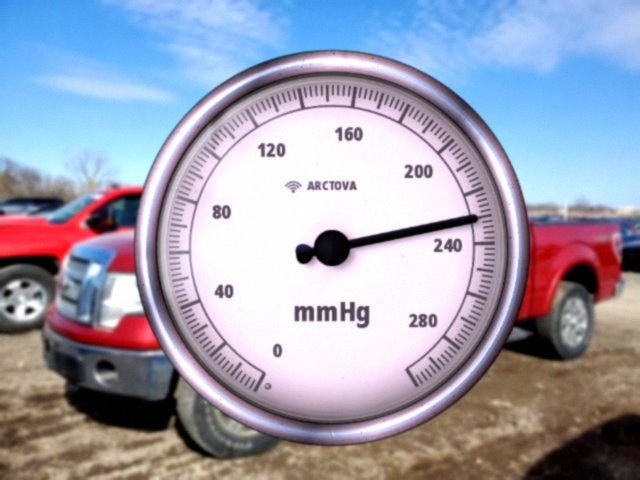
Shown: mmHg 230
